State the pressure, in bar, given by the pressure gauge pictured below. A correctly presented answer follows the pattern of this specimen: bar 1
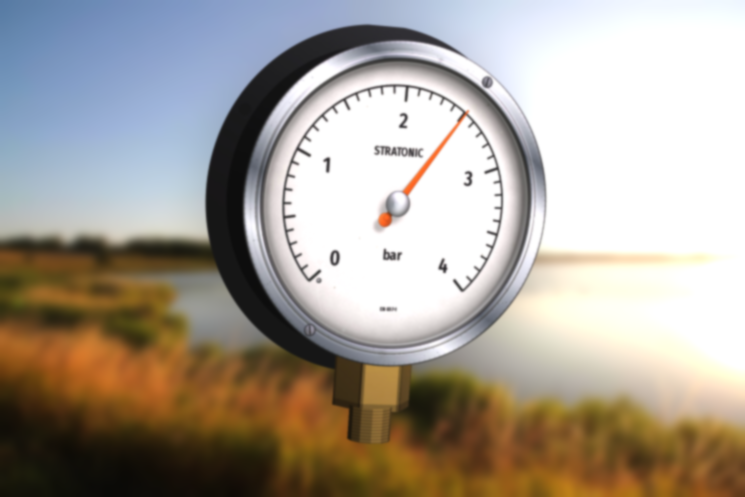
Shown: bar 2.5
